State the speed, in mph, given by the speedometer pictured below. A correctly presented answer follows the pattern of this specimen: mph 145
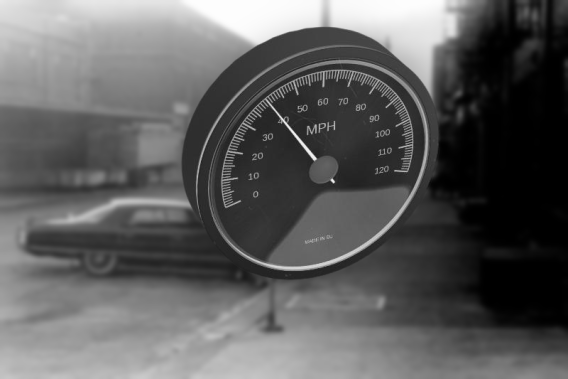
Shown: mph 40
